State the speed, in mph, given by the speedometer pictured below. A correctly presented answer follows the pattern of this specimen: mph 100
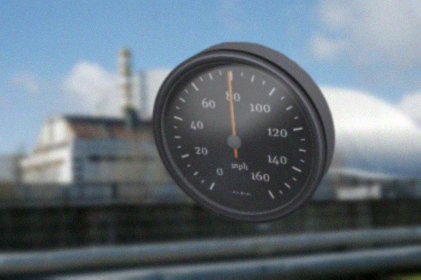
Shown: mph 80
